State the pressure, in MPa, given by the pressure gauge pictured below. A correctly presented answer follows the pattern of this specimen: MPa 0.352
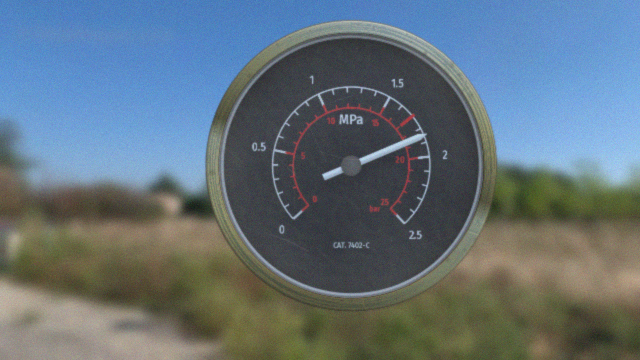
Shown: MPa 1.85
